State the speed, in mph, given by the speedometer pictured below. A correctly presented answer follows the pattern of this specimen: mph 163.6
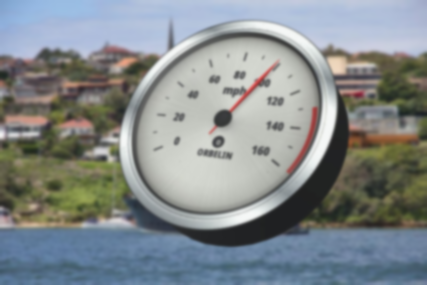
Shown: mph 100
